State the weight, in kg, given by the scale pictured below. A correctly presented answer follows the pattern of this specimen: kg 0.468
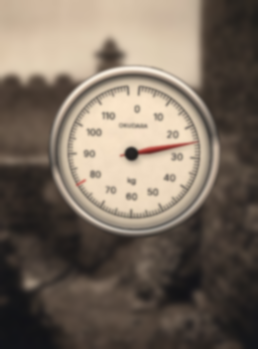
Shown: kg 25
